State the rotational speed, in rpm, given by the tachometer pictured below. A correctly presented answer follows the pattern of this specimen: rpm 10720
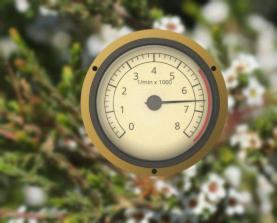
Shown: rpm 6600
